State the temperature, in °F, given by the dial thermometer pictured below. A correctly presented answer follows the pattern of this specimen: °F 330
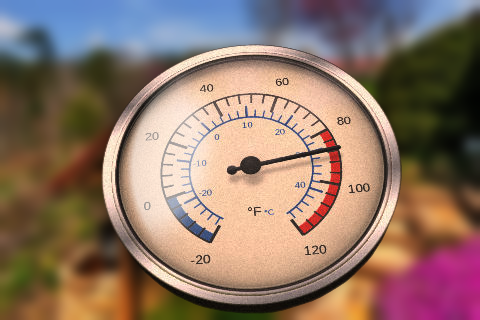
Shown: °F 88
